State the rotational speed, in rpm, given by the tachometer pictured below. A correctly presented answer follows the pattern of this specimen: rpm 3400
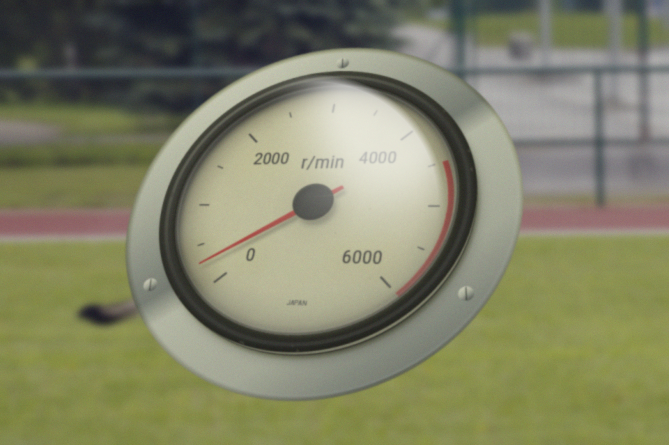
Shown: rpm 250
